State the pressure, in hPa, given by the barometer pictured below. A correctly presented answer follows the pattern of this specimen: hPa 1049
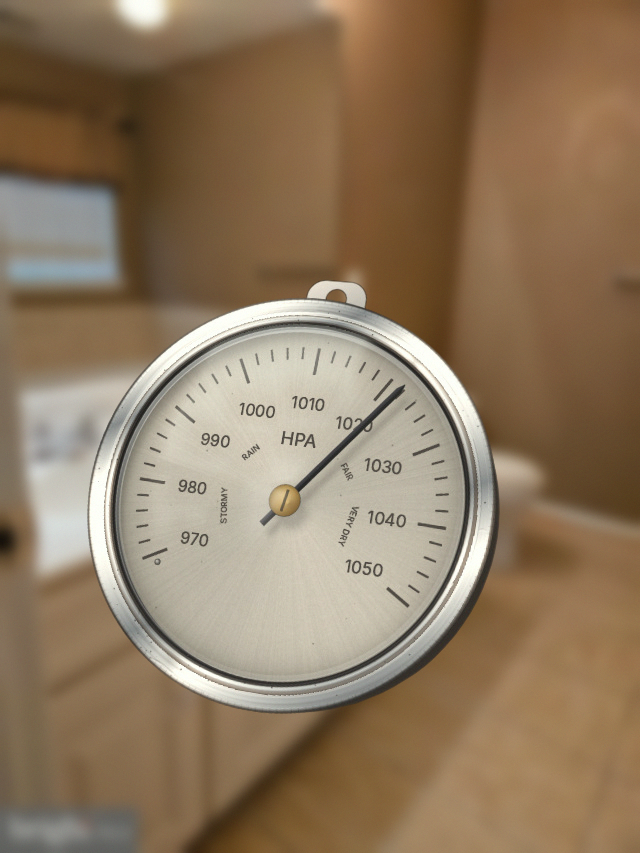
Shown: hPa 1022
